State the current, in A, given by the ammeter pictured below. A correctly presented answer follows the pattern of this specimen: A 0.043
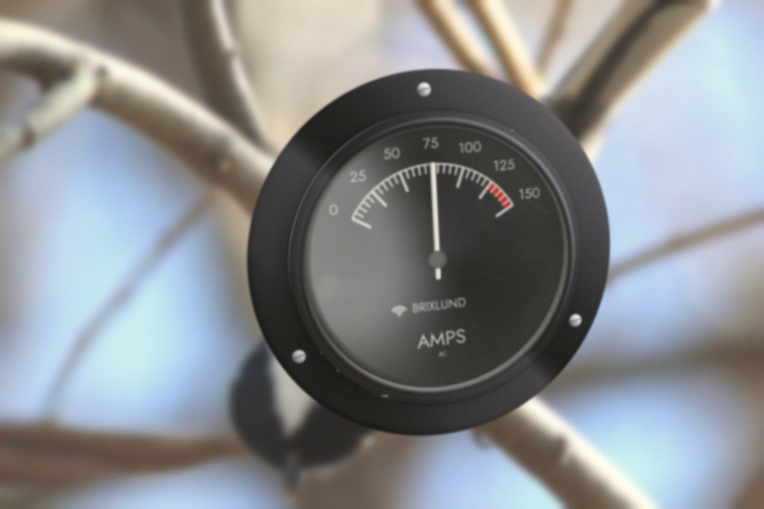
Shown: A 75
